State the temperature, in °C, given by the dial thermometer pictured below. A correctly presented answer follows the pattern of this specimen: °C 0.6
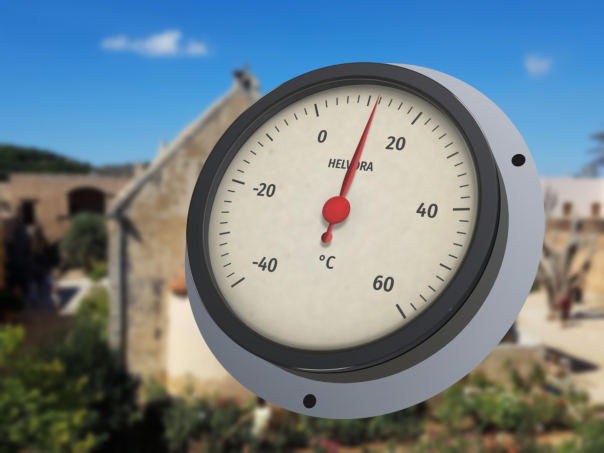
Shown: °C 12
